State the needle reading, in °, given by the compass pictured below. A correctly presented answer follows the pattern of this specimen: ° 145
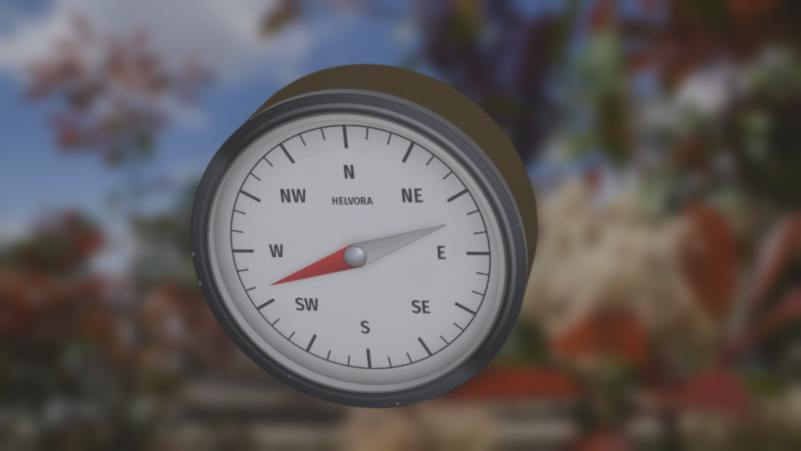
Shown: ° 250
